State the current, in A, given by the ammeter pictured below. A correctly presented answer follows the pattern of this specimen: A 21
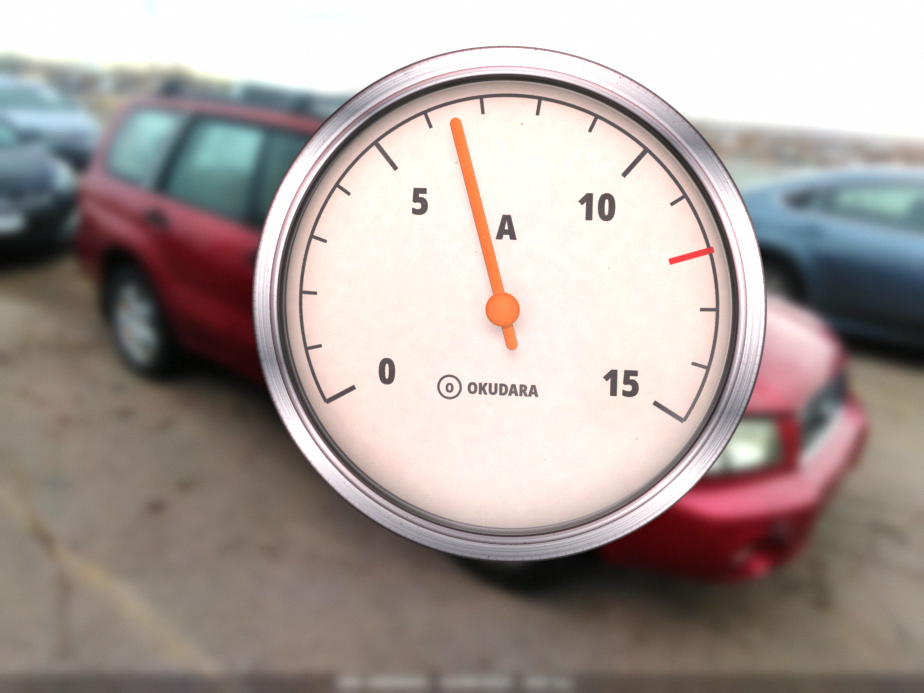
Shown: A 6.5
